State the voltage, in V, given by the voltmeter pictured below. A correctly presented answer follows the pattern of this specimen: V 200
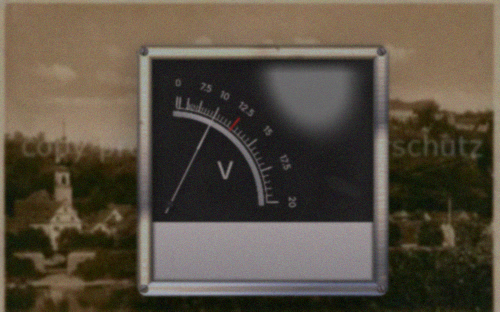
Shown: V 10
